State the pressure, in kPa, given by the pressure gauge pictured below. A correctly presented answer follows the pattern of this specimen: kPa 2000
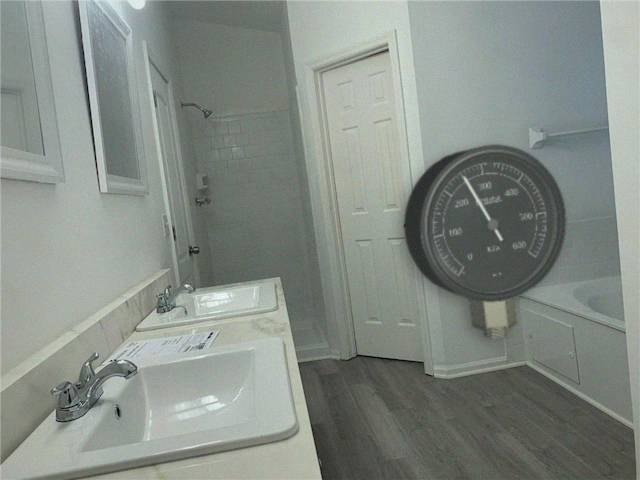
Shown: kPa 250
